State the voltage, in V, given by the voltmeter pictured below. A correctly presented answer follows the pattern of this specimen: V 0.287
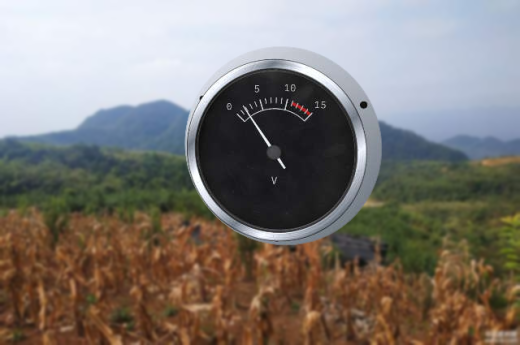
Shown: V 2
